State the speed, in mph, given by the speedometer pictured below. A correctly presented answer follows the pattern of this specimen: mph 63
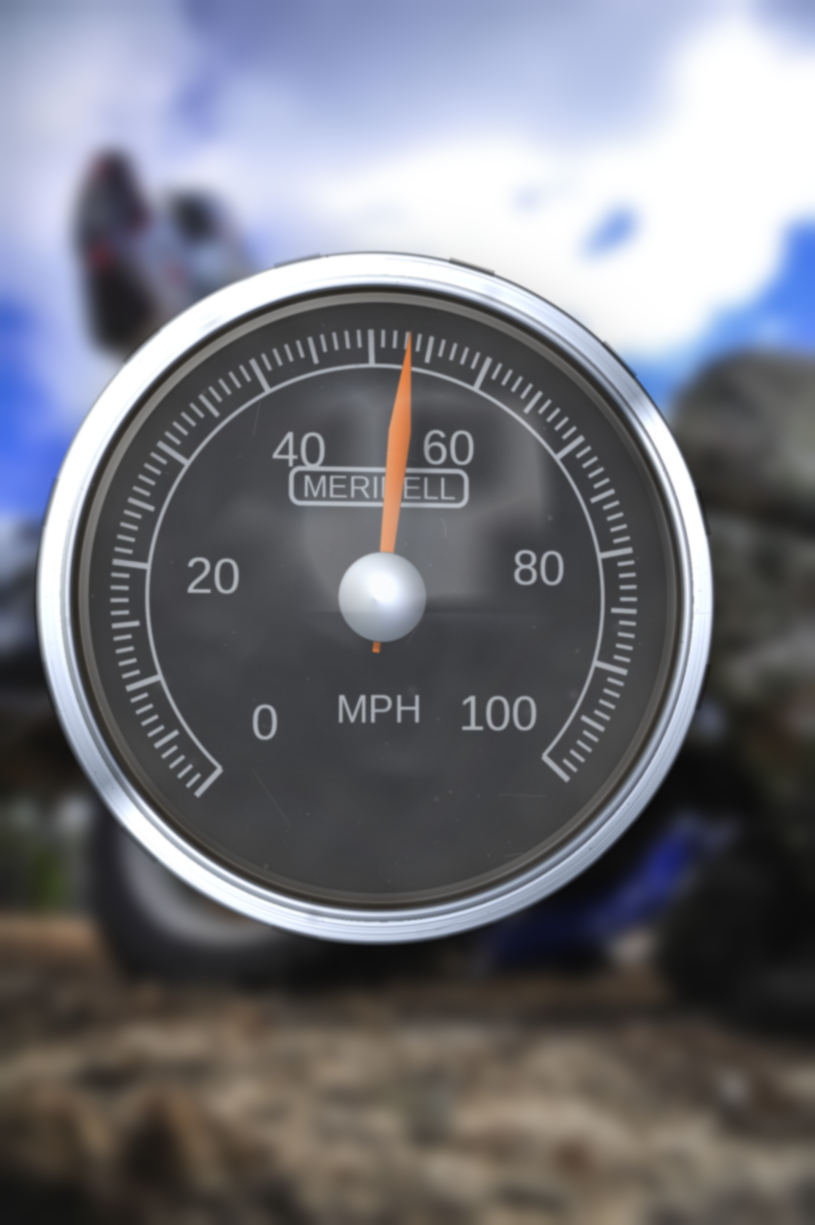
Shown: mph 53
